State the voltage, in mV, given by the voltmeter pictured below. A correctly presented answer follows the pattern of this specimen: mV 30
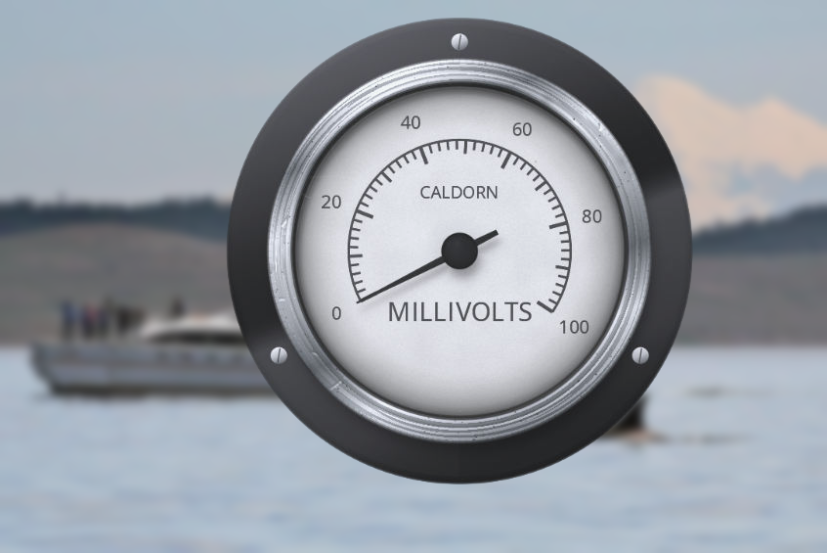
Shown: mV 0
